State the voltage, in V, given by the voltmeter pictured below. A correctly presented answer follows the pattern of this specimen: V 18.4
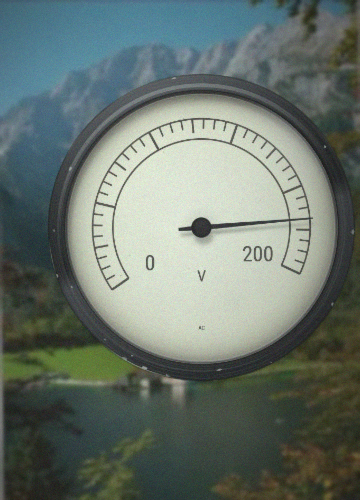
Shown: V 175
